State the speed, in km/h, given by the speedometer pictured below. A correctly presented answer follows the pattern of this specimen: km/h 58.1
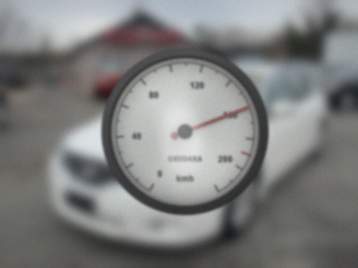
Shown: km/h 160
